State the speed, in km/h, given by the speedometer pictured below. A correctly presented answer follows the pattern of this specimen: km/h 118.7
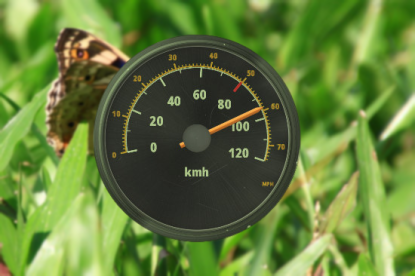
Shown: km/h 95
